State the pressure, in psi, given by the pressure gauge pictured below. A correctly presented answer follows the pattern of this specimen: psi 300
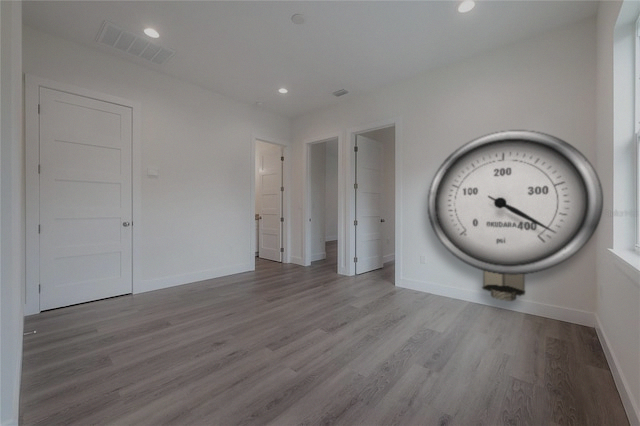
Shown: psi 380
